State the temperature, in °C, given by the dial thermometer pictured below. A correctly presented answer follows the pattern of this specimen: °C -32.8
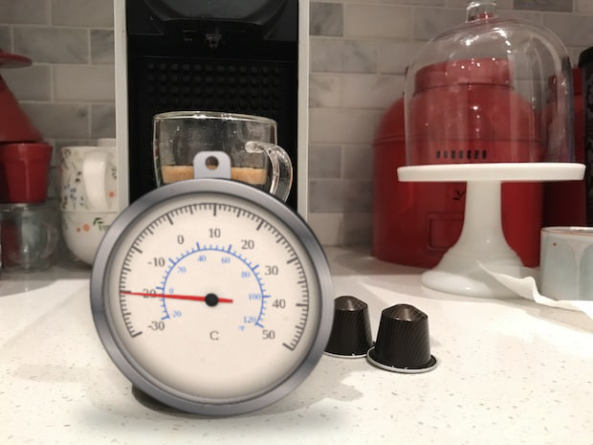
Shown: °C -20
